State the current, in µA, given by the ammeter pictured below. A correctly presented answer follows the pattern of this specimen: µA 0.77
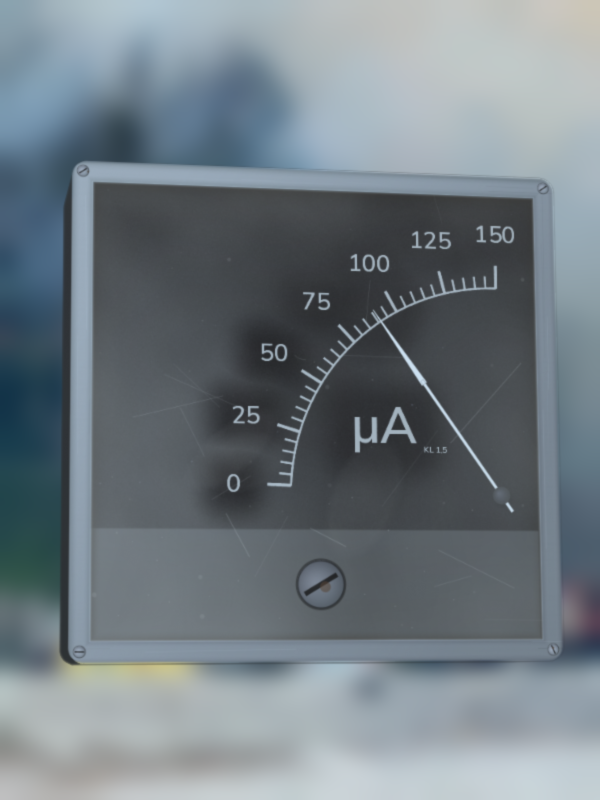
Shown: µA 90
